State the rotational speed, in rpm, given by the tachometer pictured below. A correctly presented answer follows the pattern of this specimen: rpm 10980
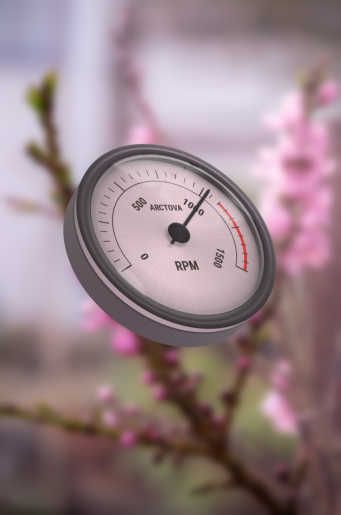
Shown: rpm 1025
